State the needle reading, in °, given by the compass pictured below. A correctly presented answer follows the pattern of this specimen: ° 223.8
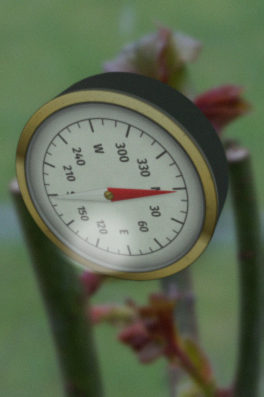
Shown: ° 0
